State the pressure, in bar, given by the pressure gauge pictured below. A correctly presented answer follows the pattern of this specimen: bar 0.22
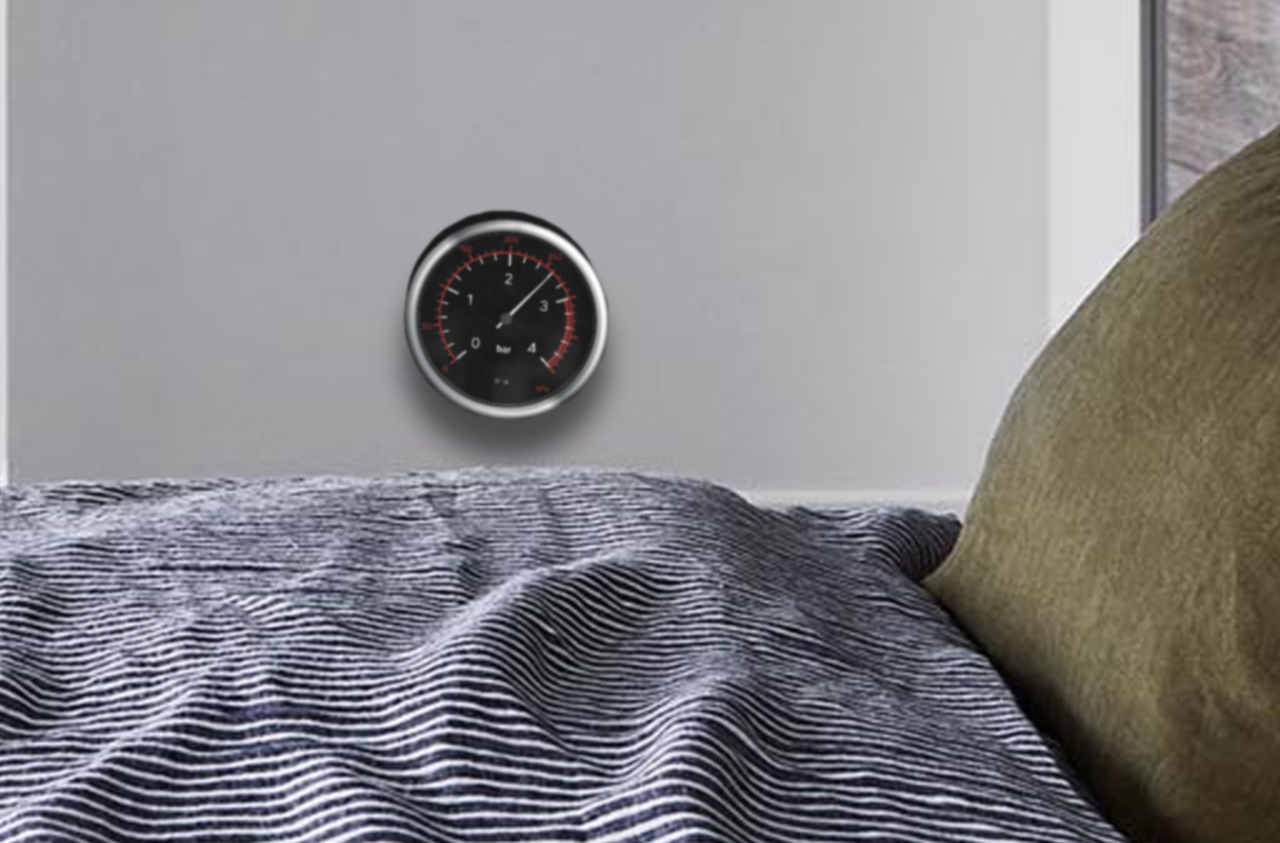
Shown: bar 2.6
